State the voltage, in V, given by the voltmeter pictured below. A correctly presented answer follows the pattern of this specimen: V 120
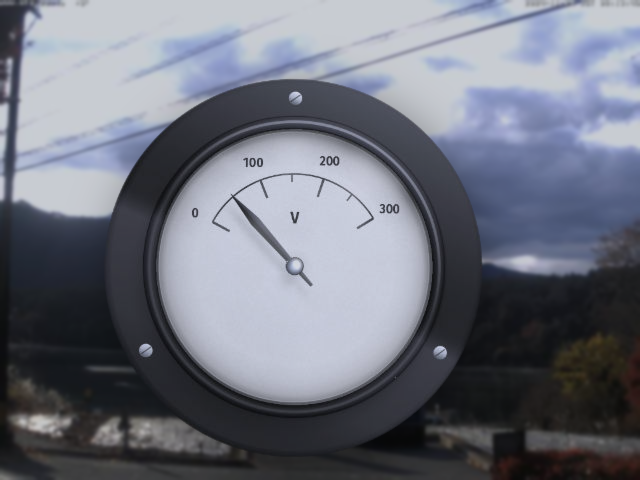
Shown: V 50
